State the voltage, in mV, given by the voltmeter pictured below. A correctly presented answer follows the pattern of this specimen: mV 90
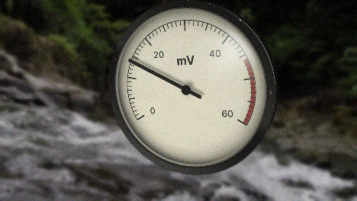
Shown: mV 14
